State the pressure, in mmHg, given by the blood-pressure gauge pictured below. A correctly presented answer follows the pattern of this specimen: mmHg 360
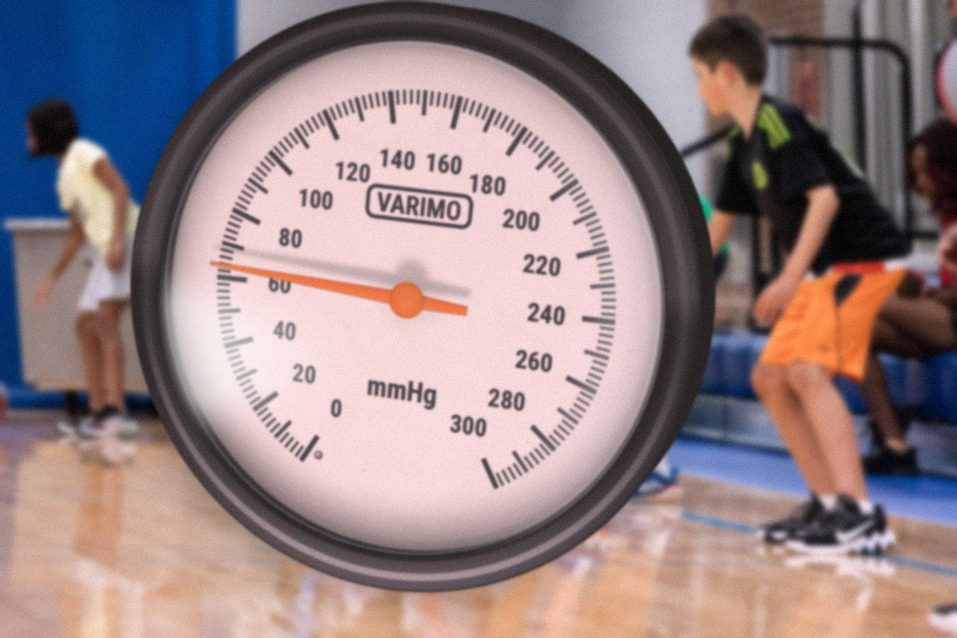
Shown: mmHg 64
